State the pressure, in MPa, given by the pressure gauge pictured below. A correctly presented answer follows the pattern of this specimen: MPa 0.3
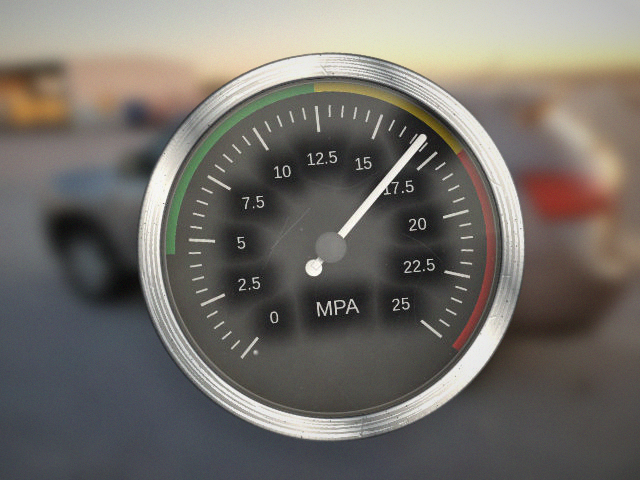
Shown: MPa 16.75
